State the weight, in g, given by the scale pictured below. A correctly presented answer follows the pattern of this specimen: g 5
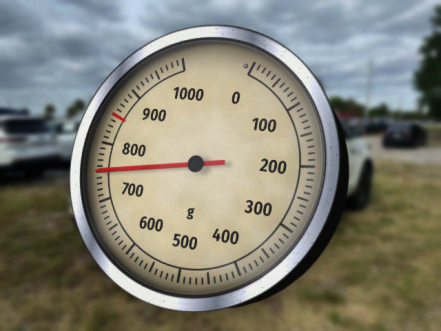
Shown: g 750
